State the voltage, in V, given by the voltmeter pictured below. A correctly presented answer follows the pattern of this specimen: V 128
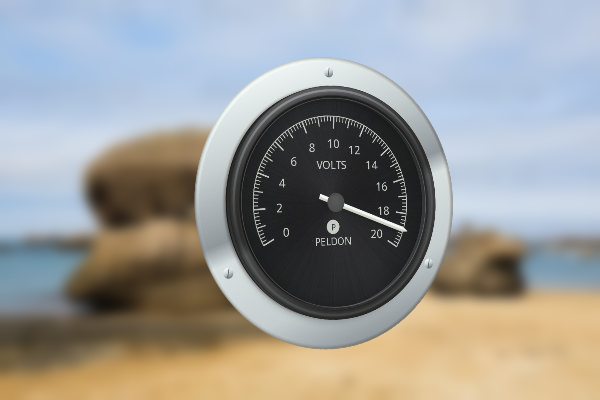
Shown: V 19
